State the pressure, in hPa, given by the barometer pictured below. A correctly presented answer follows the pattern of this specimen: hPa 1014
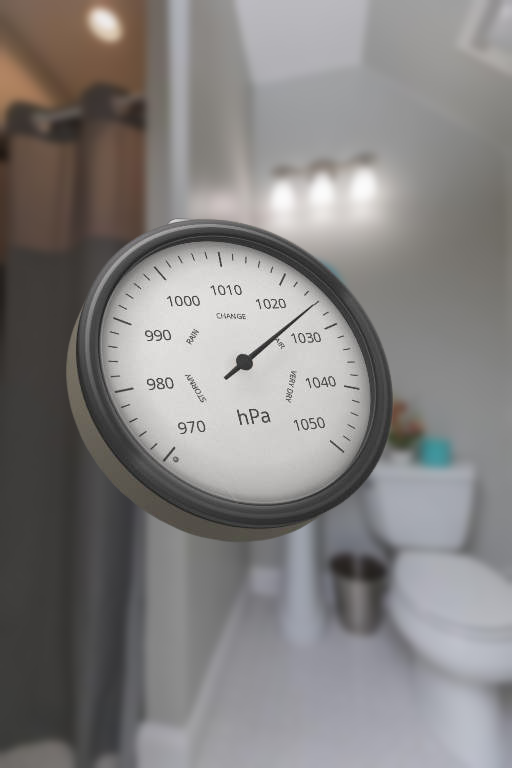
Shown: hPa 1026
